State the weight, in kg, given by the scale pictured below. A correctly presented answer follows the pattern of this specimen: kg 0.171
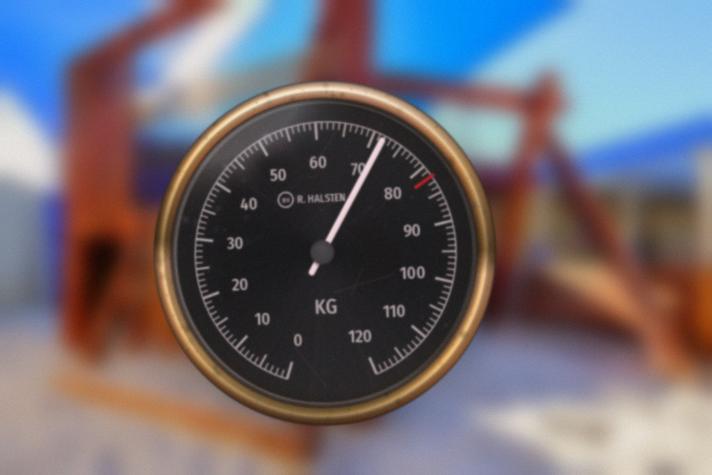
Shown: kg 72
